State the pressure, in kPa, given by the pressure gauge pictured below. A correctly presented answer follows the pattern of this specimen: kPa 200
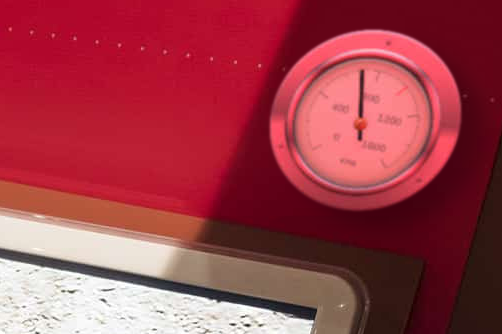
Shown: kPa 700
